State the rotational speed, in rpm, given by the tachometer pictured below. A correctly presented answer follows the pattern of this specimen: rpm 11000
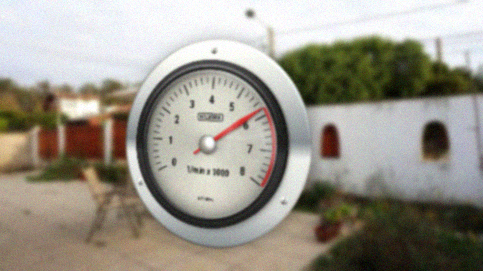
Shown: rpm 5800
